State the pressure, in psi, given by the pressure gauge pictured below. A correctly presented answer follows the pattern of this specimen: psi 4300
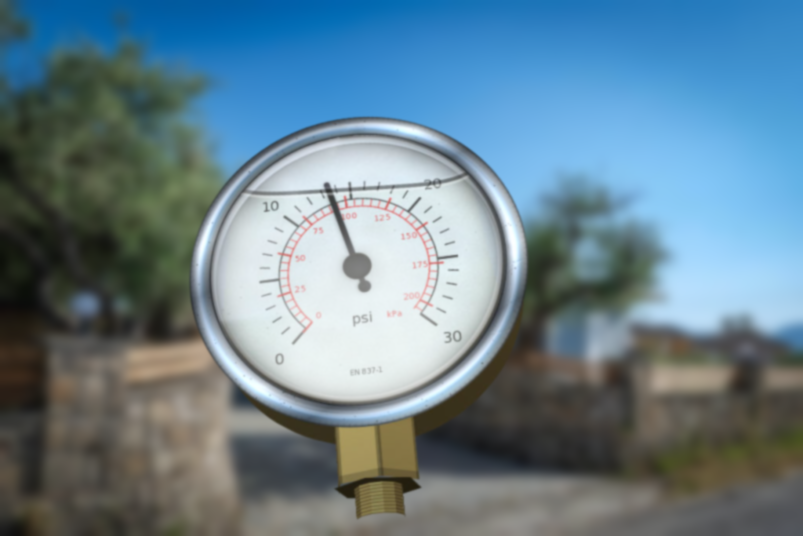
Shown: psi 13.5
